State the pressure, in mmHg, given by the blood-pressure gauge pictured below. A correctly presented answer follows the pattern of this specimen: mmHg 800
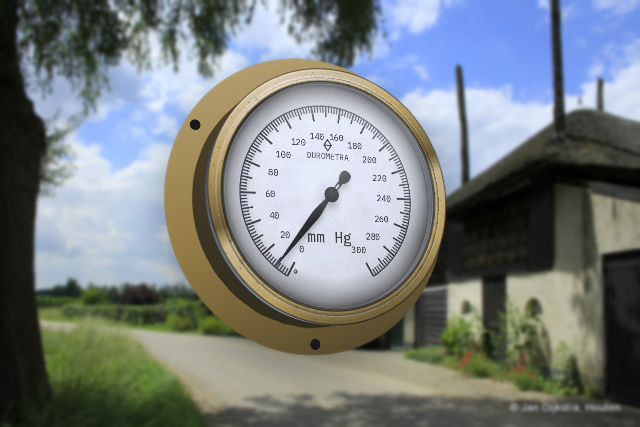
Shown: mmHg 10
